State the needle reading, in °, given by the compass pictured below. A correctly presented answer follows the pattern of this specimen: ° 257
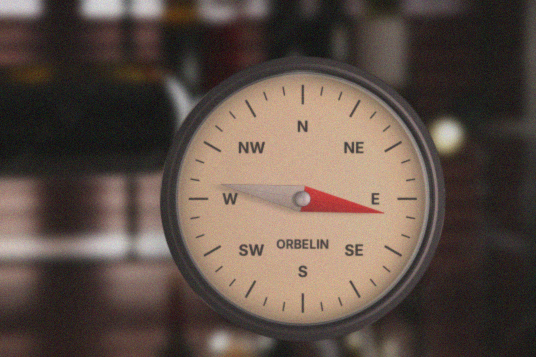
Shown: ° 100
